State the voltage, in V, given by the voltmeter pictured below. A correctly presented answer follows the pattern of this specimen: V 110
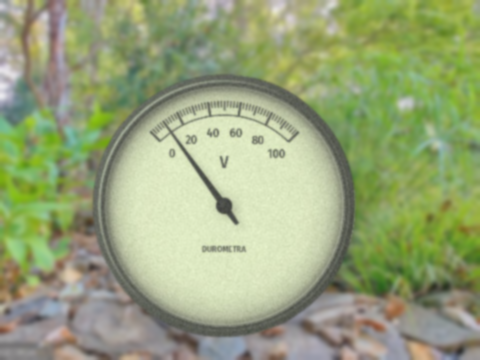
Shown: V 10
